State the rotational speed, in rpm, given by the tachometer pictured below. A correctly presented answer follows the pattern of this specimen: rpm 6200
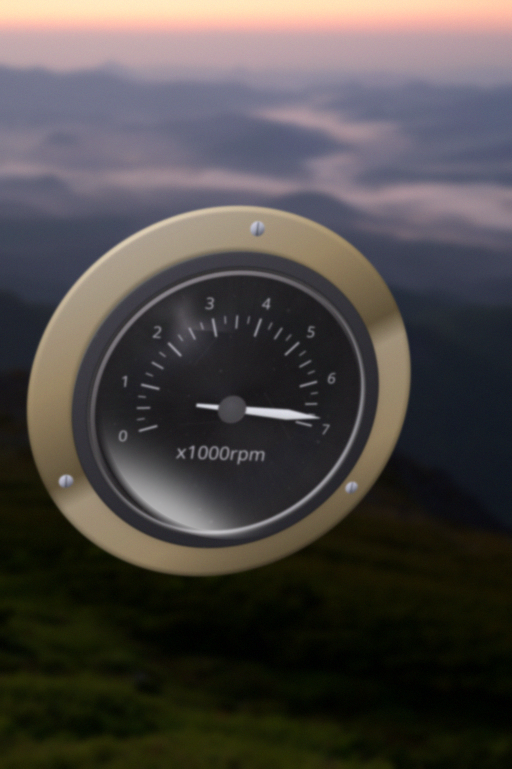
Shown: rpm 6750
